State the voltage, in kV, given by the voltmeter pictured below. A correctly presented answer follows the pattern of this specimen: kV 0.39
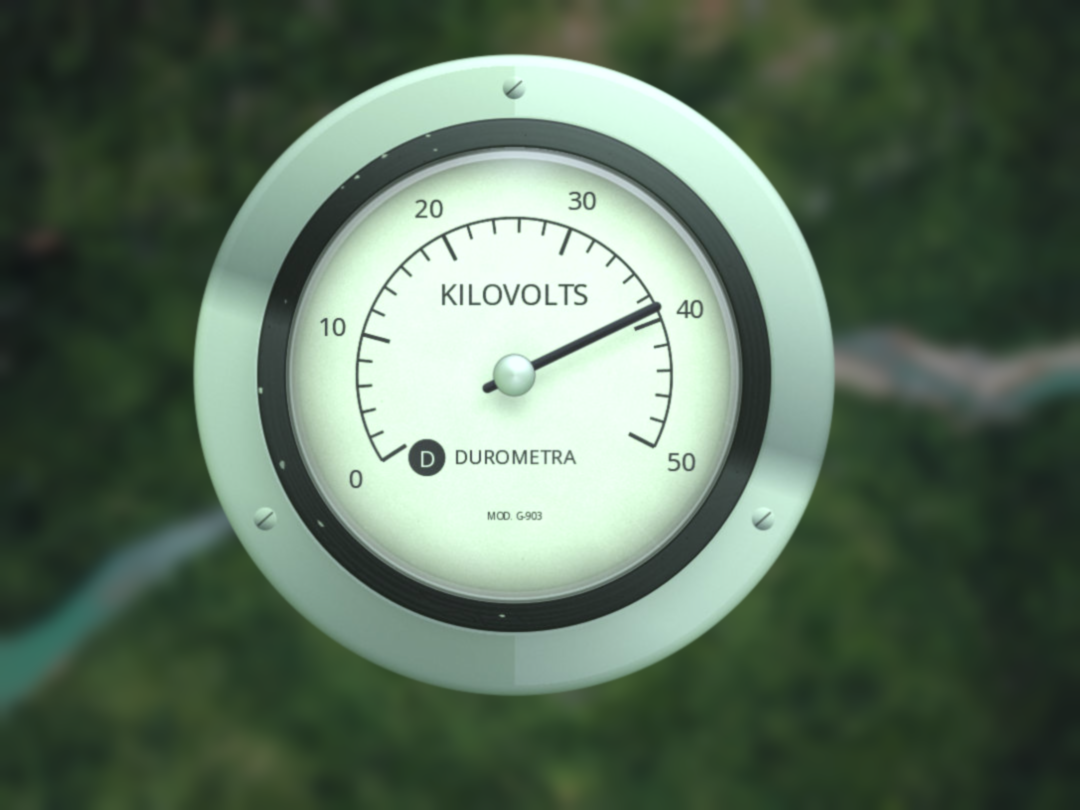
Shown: kV 39
